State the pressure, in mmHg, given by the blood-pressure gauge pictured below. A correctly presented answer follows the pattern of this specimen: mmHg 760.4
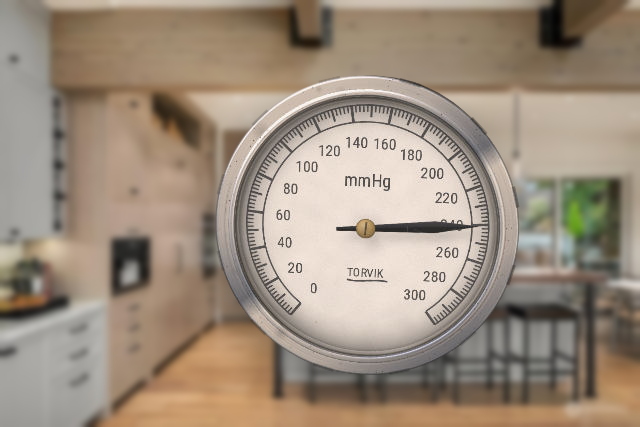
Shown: mmHg 240
